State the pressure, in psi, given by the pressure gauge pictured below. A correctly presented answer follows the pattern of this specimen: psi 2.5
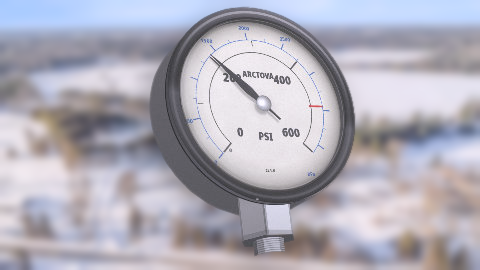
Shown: psi 200
